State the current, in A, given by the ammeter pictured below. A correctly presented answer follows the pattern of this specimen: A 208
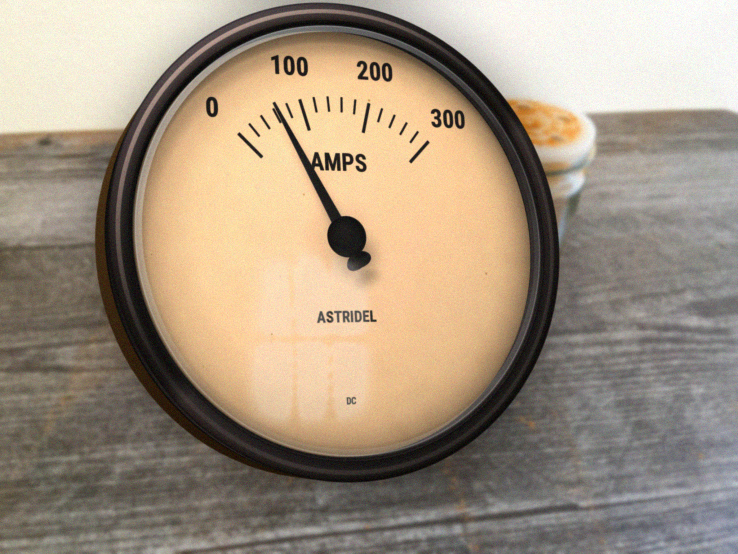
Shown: A 60
